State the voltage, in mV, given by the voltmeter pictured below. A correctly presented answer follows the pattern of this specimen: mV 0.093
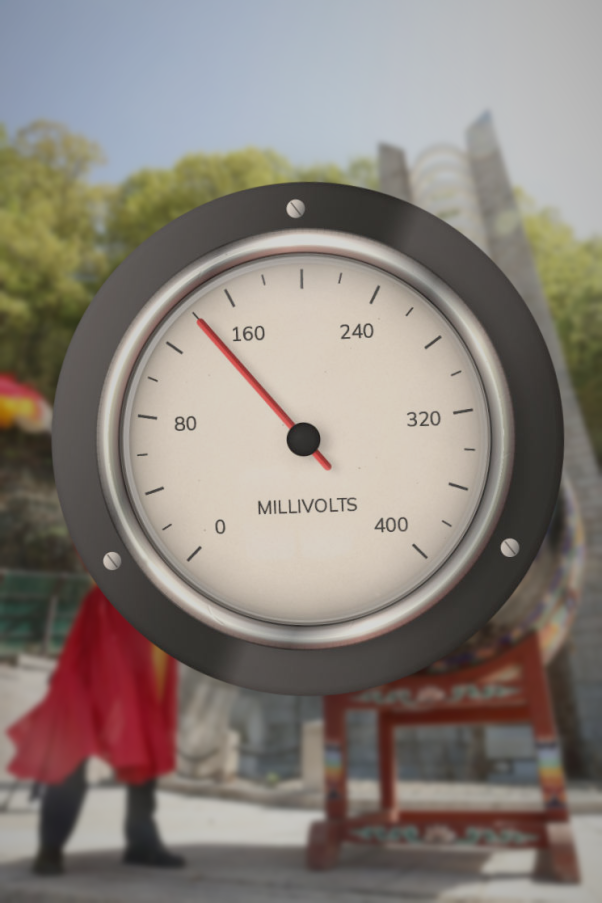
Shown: mV 140
